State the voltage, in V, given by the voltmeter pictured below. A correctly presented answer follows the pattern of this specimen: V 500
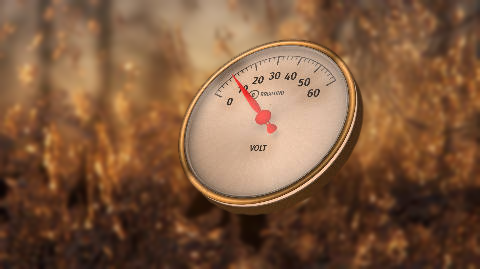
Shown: V 10
